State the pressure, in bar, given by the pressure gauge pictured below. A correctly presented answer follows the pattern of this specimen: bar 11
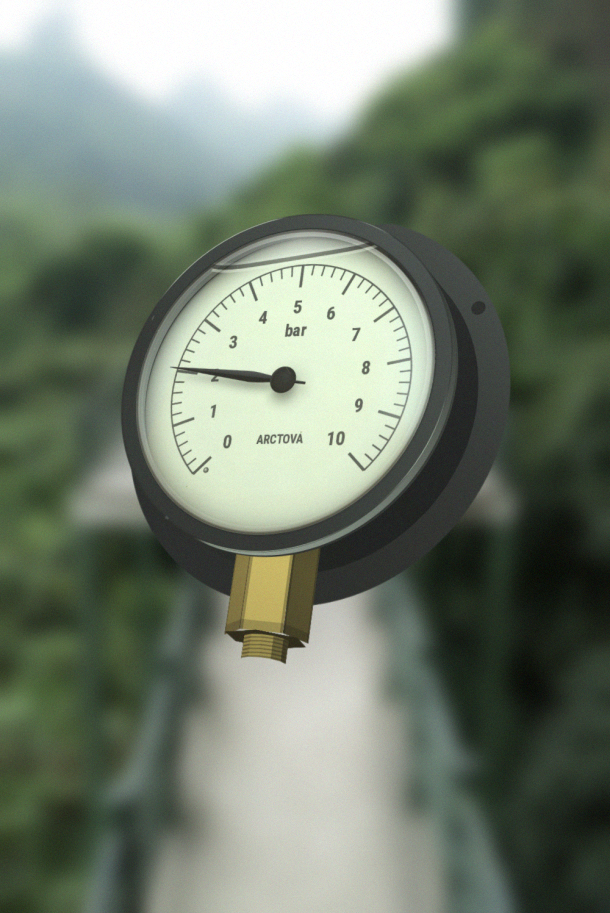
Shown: bar 2
